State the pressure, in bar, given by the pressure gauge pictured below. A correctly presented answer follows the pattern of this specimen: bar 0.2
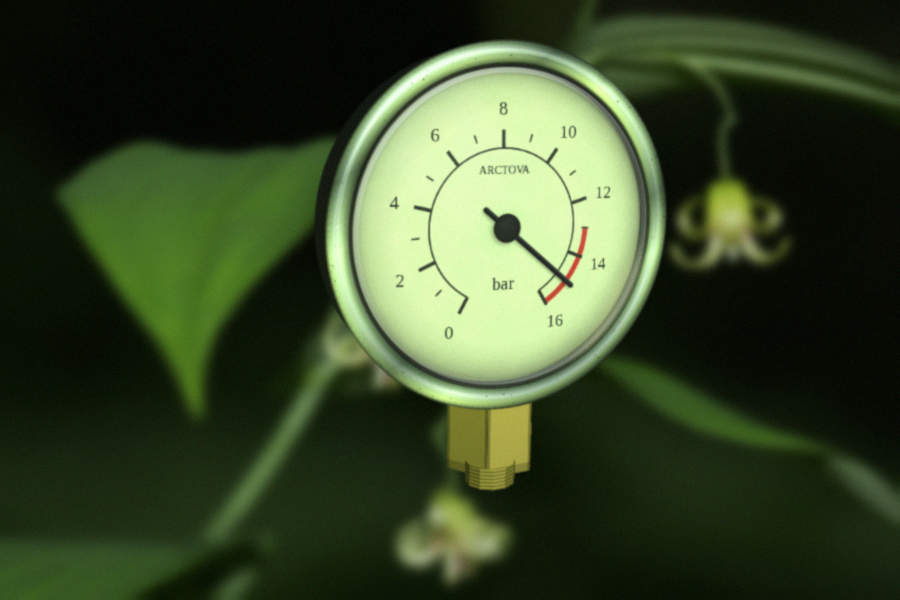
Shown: bar 15
